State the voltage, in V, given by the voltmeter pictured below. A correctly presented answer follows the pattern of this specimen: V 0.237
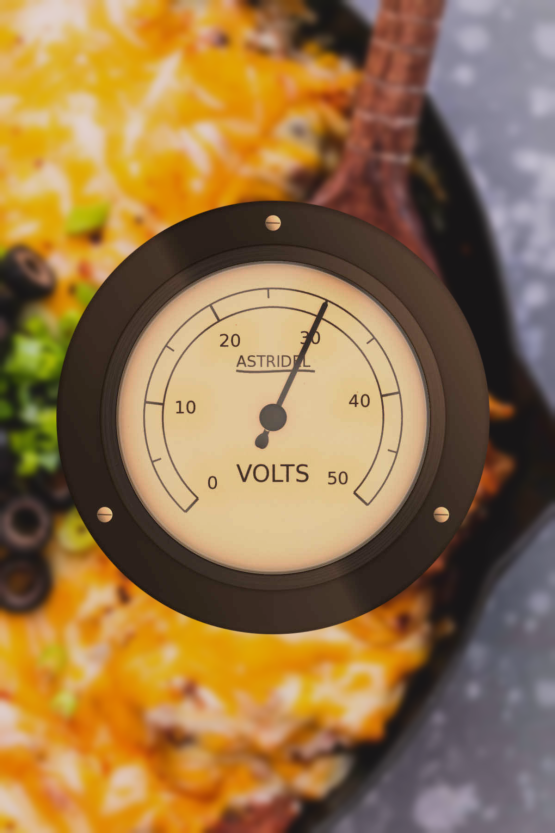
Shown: V 30
